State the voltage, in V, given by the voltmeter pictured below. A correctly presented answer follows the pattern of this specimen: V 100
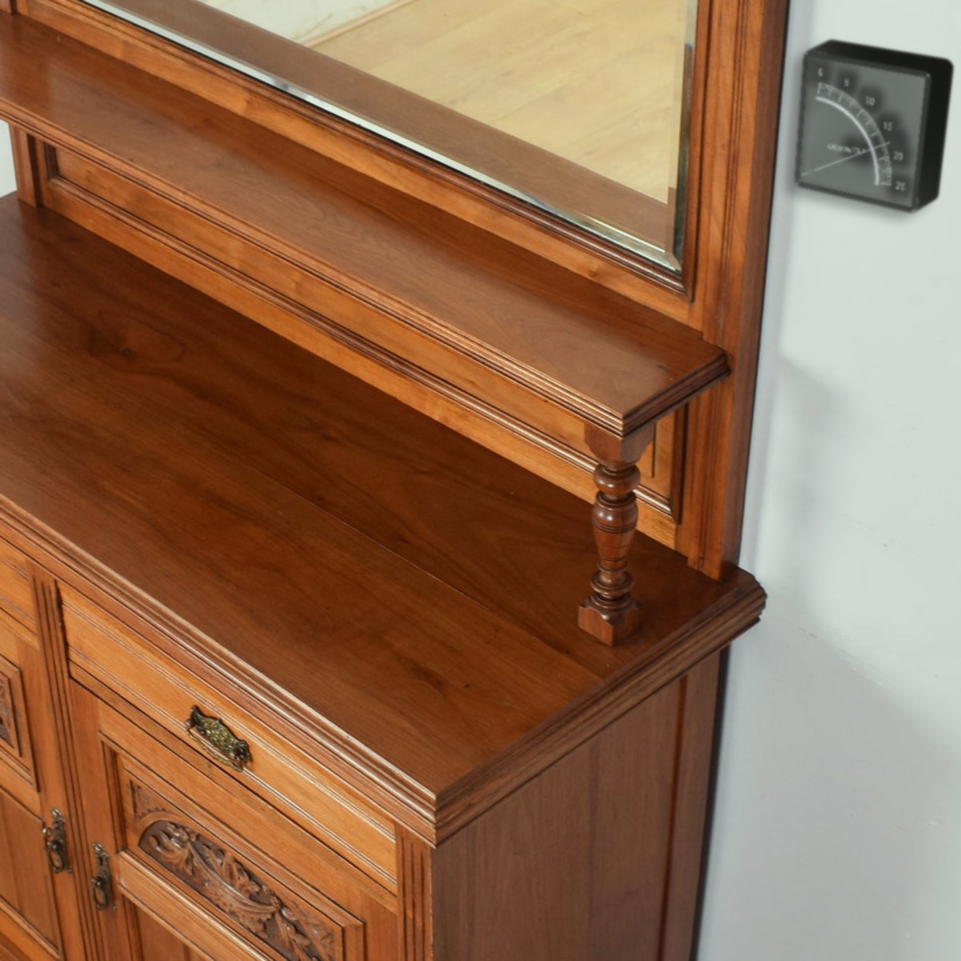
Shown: V 17.5
